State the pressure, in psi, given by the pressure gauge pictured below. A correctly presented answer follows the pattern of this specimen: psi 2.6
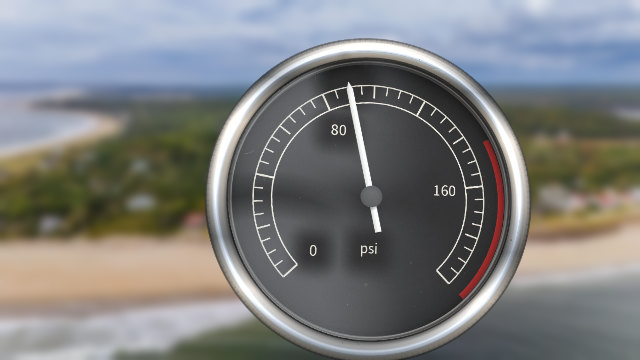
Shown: psi 90
